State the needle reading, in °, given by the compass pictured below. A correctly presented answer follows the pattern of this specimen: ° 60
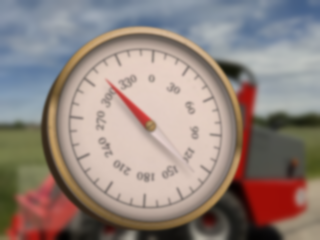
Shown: ° 310
